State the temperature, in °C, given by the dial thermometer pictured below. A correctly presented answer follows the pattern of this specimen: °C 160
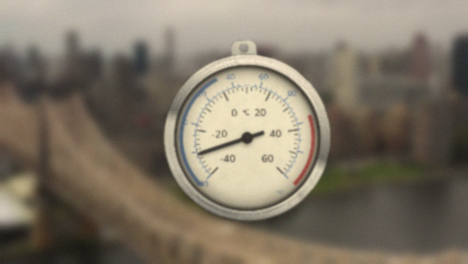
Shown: °C -30
